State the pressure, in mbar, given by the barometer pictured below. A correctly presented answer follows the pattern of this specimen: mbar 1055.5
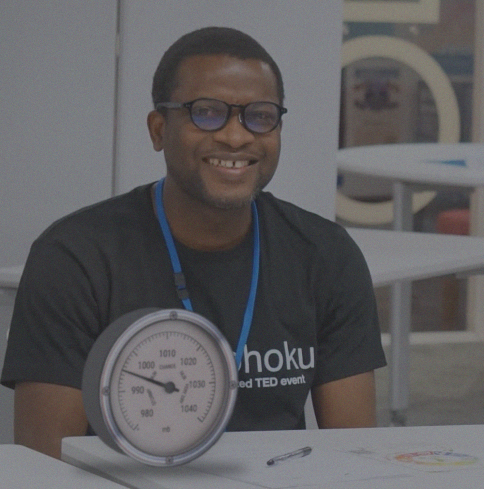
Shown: mbar 995
